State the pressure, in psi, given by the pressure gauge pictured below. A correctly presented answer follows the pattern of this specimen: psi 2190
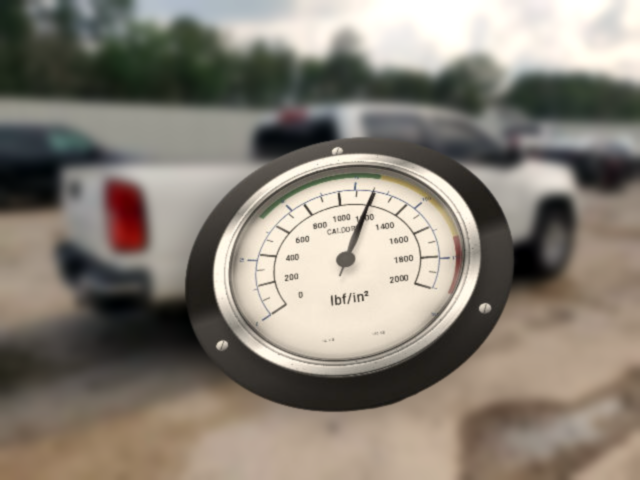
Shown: psi 1200
